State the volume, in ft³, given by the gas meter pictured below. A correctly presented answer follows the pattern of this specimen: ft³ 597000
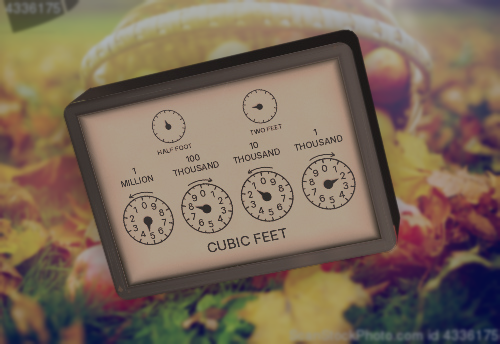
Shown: ft³ 481200
